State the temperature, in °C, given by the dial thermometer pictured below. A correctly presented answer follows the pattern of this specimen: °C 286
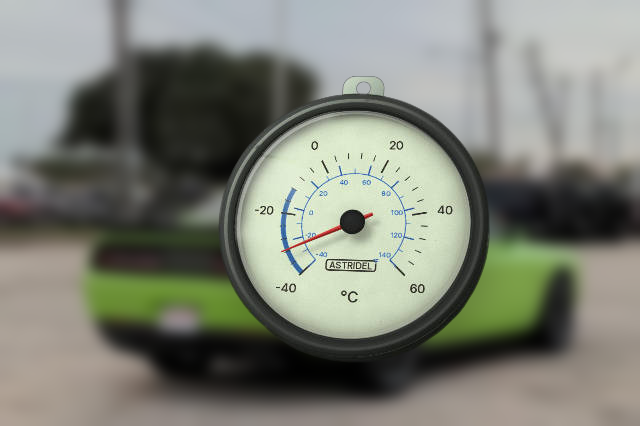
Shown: °C -32
